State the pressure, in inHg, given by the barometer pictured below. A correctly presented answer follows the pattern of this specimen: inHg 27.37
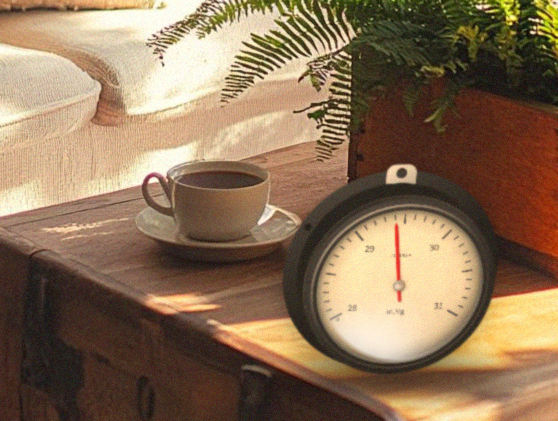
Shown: inHg 29.4
